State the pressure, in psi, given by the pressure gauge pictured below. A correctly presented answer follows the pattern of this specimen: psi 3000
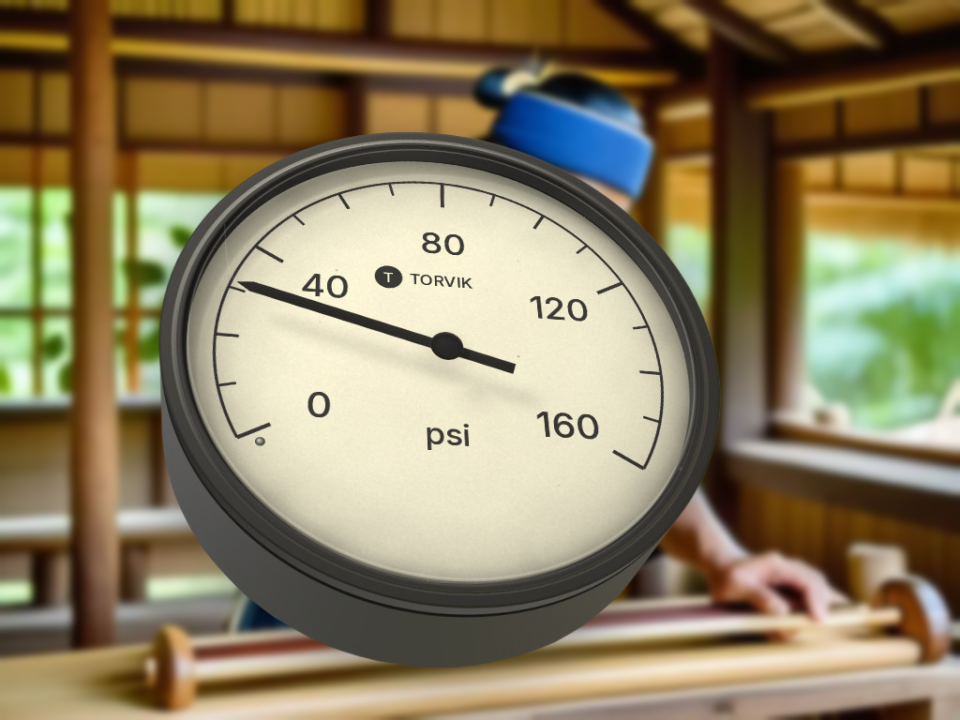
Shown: psi 30
